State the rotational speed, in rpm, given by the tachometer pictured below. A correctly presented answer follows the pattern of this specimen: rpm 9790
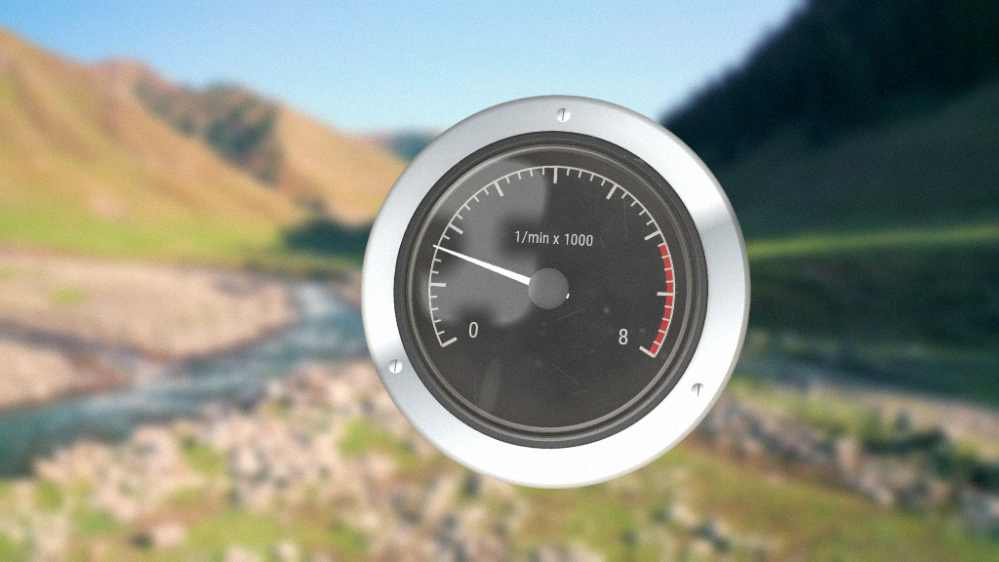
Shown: rpm 1600
